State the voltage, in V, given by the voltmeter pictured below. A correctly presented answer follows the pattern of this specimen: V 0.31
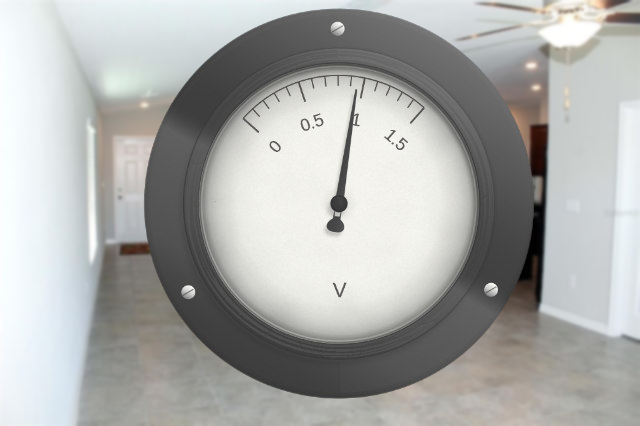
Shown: V 0.95
